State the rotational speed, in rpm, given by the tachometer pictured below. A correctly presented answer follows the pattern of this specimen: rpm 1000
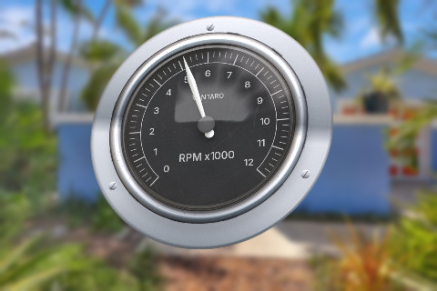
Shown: rpm 5200
